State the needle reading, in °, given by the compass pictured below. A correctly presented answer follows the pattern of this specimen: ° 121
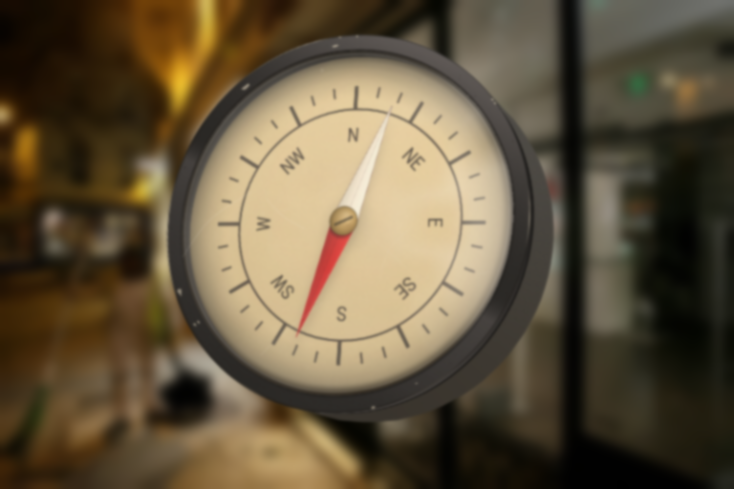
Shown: ° 200
